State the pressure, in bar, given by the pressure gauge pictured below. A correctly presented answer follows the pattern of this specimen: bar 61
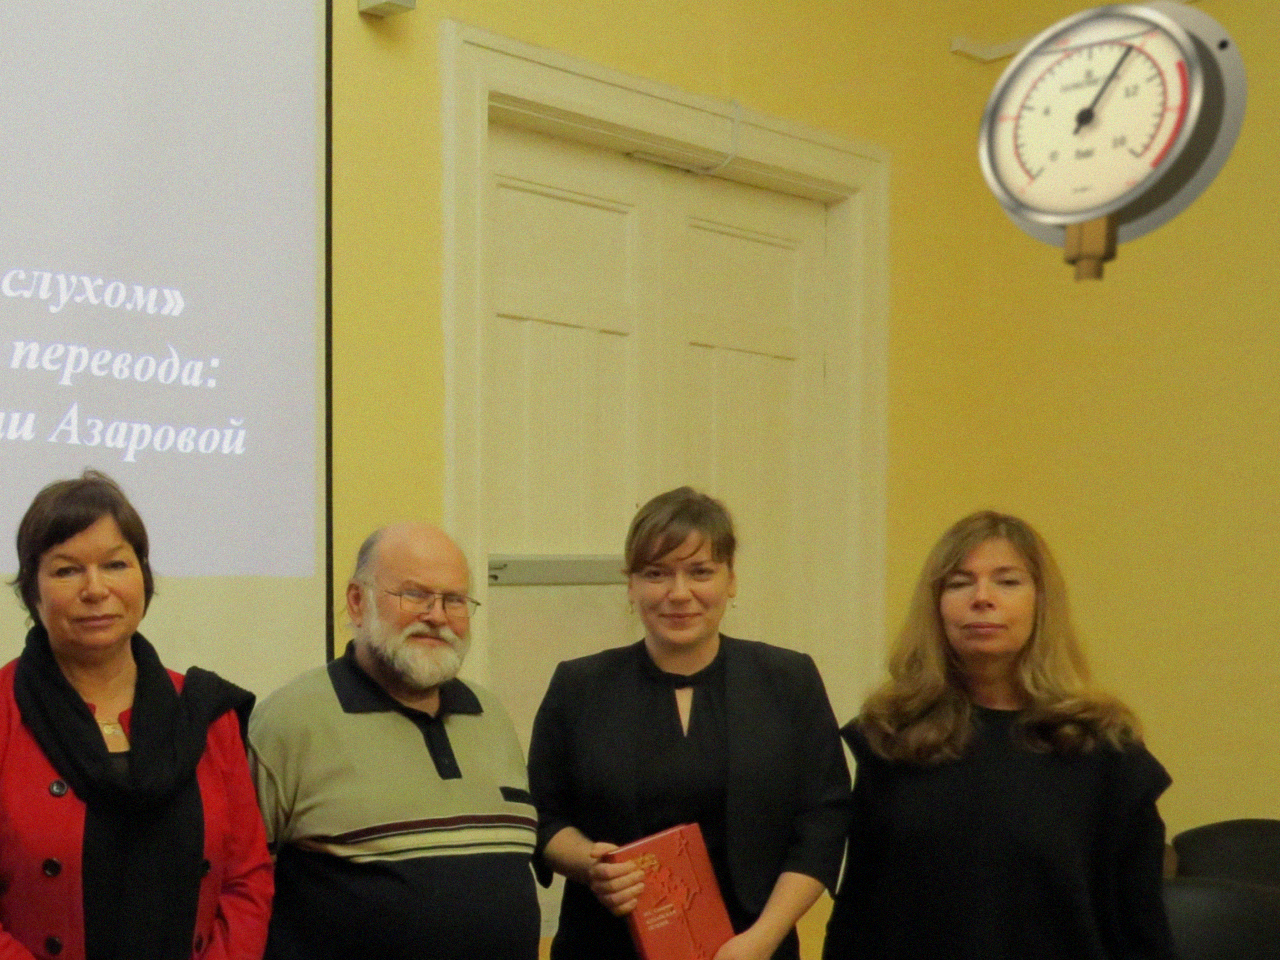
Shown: bar 10
